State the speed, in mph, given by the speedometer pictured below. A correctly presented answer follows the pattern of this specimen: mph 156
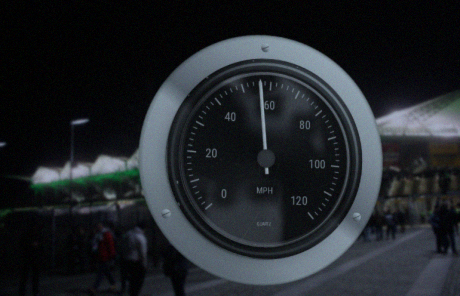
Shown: mph 56
